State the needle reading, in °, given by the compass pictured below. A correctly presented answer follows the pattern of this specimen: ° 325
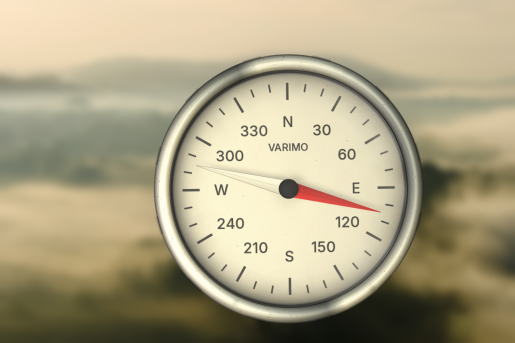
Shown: ° 105
